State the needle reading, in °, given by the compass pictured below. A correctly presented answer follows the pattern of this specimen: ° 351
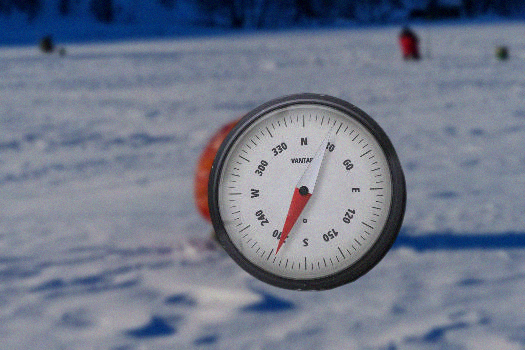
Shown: ° 205
